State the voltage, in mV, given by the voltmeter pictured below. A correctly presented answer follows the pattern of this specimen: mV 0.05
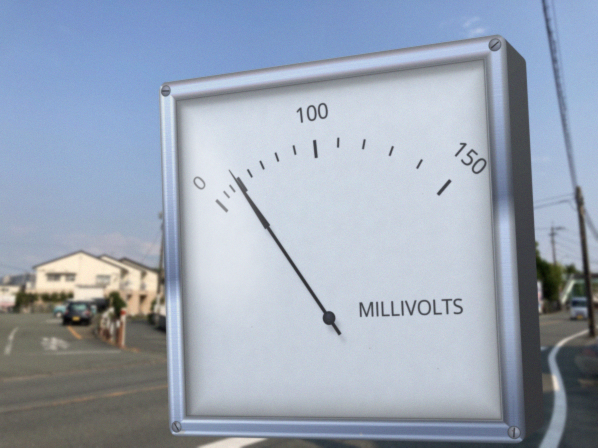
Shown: mV 50
